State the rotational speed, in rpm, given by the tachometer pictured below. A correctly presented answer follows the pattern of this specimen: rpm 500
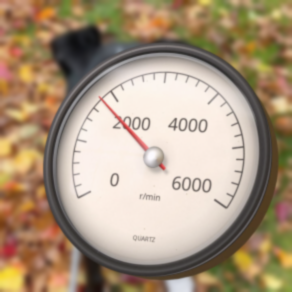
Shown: rpm 1800
